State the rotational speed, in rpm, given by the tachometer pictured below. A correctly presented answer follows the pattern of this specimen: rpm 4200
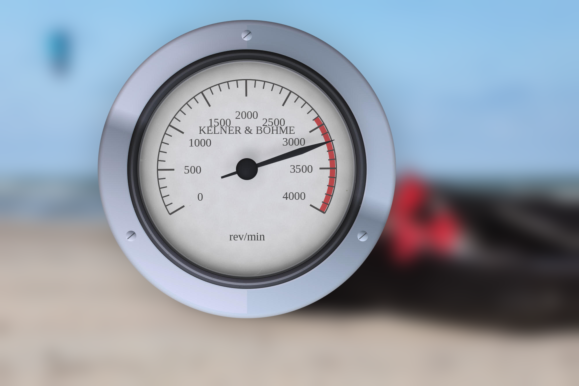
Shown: rpm 3200
